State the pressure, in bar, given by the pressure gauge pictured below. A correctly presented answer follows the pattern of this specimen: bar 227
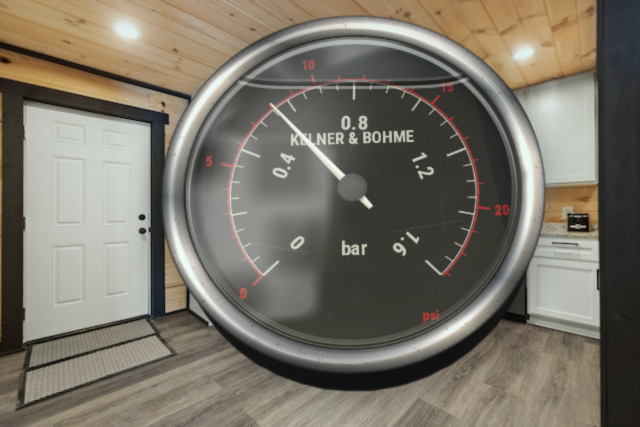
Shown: bar 0.55
